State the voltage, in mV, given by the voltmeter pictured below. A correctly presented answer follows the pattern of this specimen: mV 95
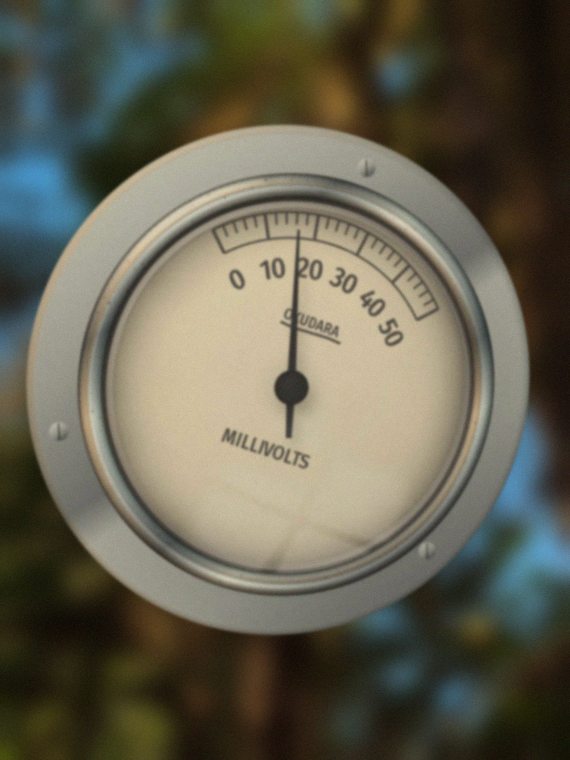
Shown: mV 16
